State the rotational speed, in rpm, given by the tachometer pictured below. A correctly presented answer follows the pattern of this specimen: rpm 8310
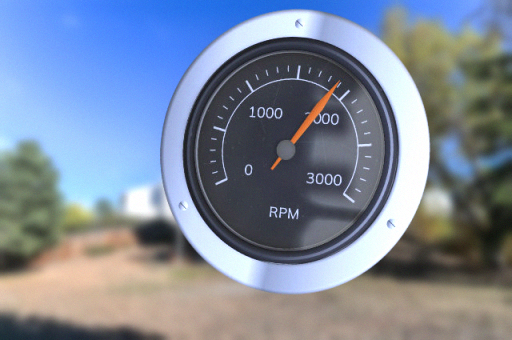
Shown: rpm 1900
